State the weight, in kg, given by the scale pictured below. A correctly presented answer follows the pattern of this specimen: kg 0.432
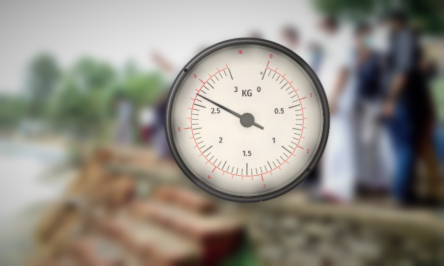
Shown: kg 2.6
